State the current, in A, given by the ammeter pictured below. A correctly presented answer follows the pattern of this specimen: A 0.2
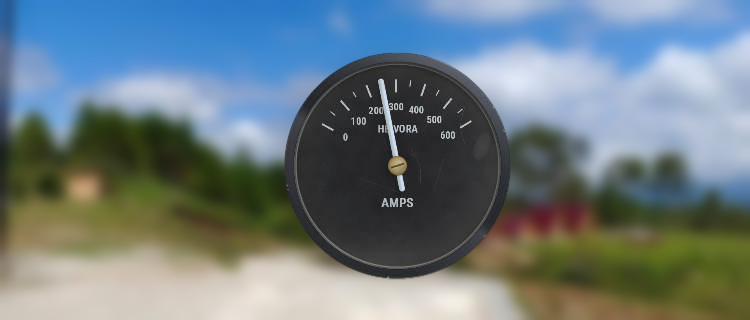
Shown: A 250
